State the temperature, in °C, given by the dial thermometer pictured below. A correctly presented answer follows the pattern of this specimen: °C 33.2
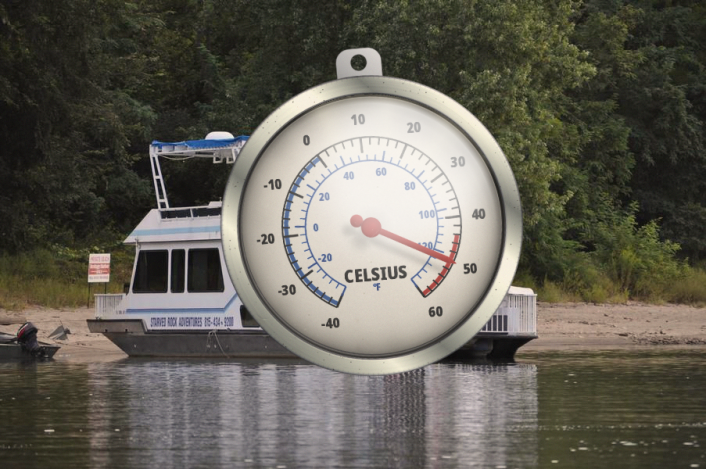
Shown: °C 50
